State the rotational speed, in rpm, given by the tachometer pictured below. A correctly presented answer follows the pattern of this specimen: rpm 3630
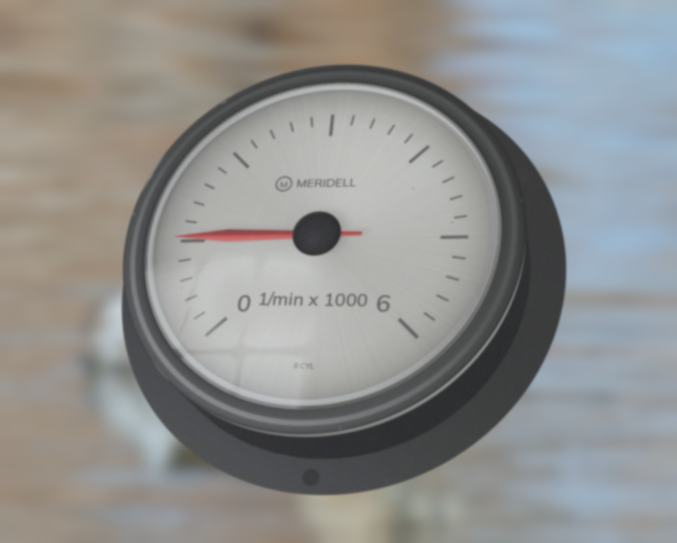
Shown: rpm 1000
